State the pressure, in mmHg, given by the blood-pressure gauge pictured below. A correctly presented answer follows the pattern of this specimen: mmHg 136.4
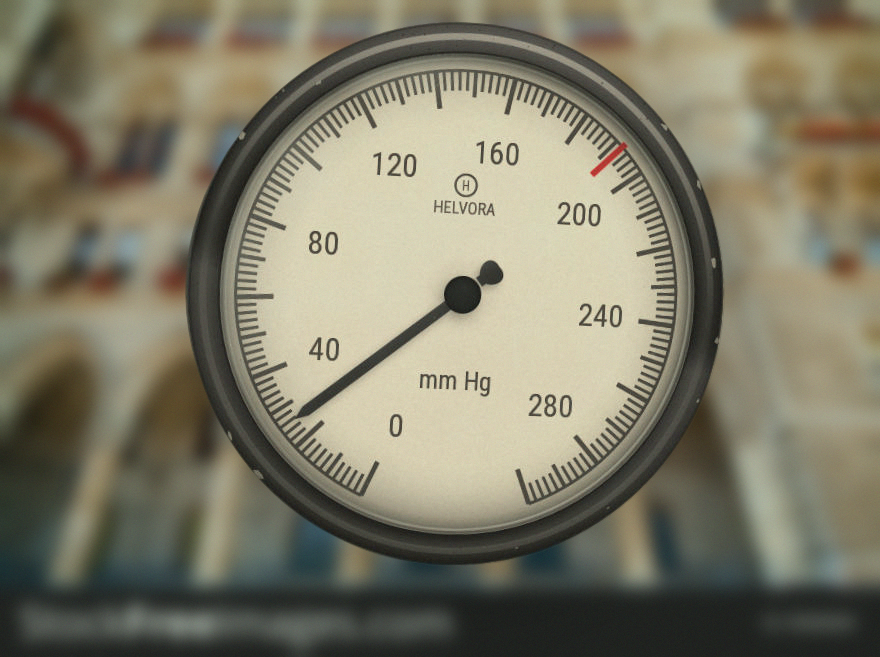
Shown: mmHg 26
